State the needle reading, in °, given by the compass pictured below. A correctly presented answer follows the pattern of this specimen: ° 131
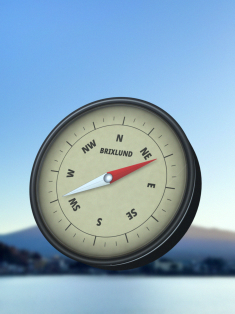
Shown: ° 60
